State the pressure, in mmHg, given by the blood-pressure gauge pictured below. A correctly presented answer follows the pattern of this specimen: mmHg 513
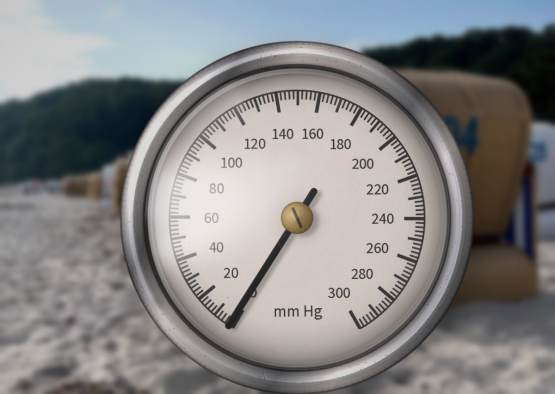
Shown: mmHg 2
